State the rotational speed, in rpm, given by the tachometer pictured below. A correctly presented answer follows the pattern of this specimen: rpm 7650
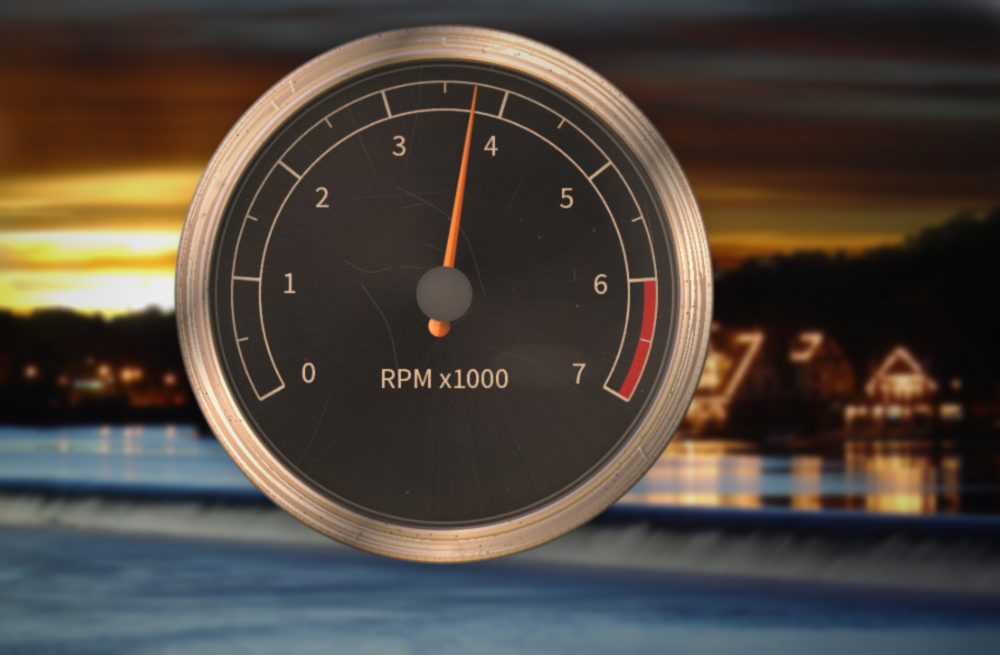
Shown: rpm 3750
